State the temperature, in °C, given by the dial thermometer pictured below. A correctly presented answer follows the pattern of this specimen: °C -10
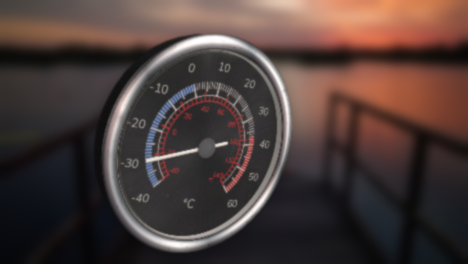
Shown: °C -30
